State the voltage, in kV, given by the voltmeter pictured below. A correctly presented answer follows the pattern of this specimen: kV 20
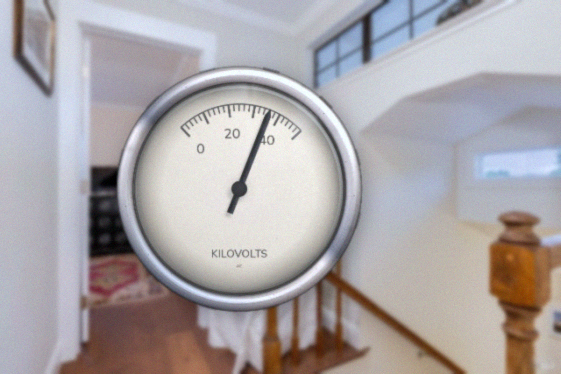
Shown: kV 36
